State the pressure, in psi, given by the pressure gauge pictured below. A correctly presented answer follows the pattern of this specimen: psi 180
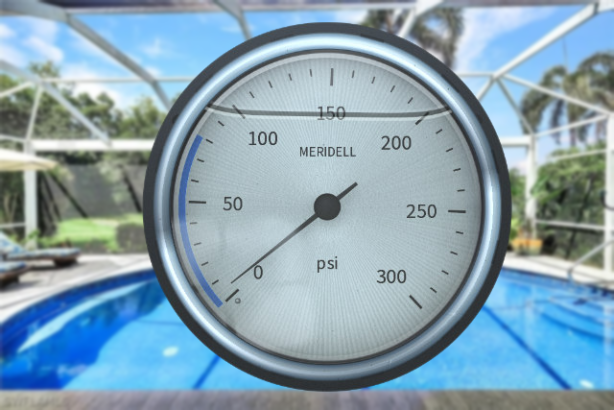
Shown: psi 5
